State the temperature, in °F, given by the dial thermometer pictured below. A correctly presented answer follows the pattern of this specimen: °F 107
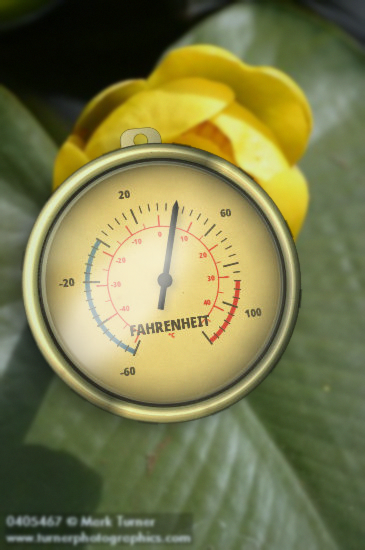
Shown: °F 40
